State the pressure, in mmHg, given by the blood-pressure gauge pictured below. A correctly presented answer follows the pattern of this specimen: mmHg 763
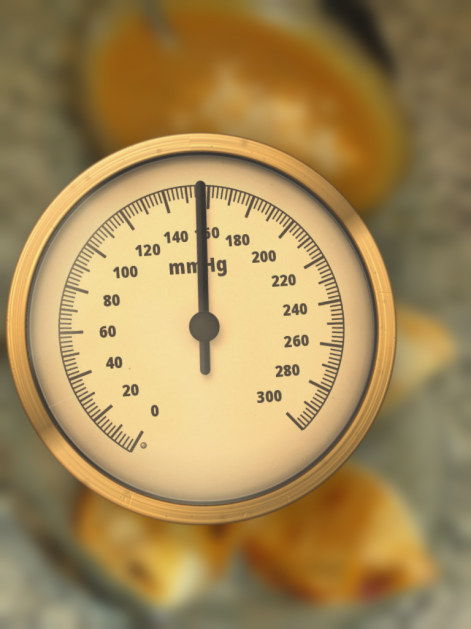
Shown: mmHg 156
